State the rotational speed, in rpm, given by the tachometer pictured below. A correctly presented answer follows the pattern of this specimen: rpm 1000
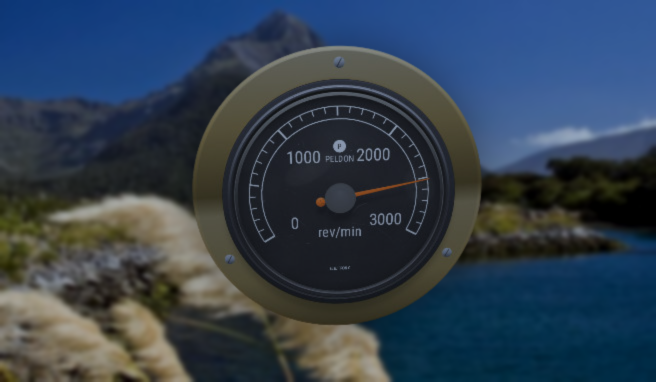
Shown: rpm 2500
